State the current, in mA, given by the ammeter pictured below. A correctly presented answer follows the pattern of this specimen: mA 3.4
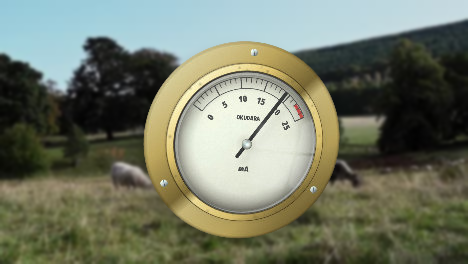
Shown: mA 19
